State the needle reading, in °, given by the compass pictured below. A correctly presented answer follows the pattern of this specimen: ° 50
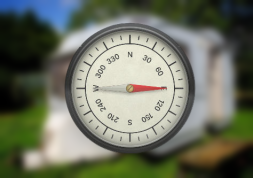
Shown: ° 90
